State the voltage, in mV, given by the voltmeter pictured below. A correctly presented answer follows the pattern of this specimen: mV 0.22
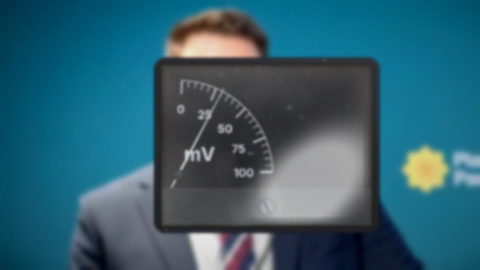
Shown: mV 30
